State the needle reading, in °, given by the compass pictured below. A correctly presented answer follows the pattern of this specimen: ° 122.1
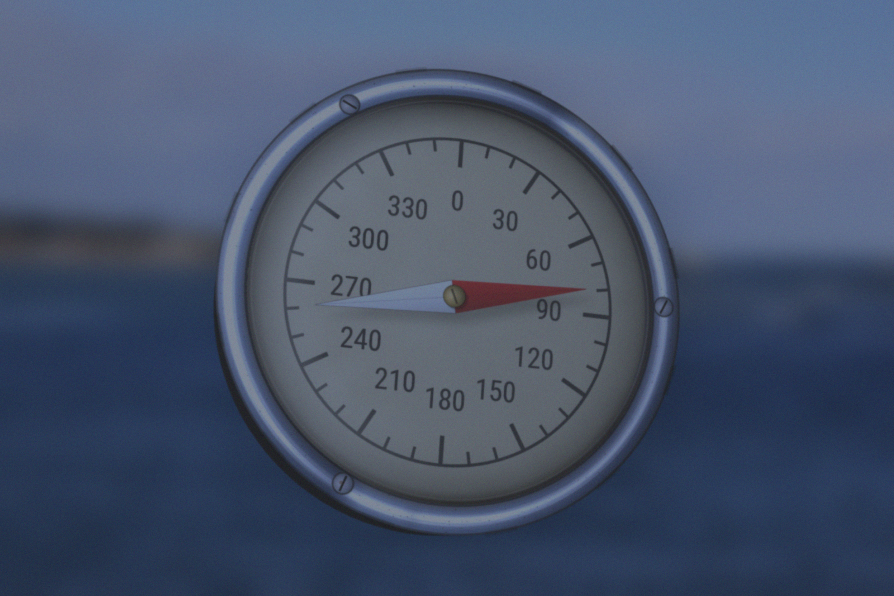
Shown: ° 80
